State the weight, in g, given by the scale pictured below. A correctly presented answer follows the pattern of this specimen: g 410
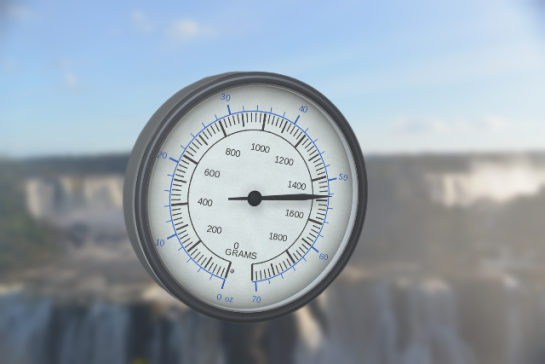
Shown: g 1480
